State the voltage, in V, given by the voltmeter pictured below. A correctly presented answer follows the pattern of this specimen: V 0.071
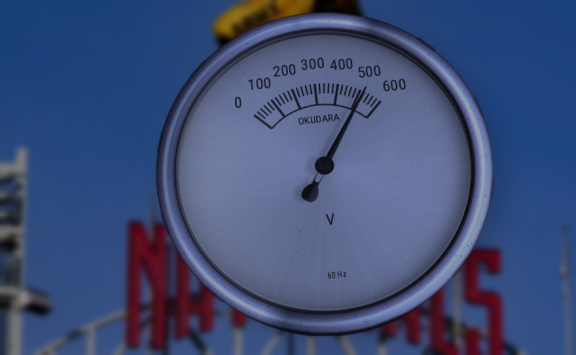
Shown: V 520
